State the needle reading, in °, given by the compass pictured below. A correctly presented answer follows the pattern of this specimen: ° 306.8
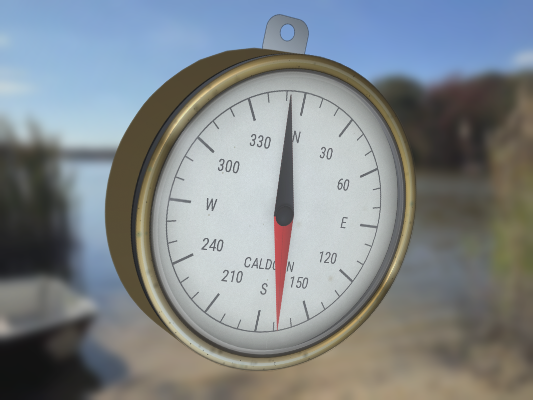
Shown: ° 170
